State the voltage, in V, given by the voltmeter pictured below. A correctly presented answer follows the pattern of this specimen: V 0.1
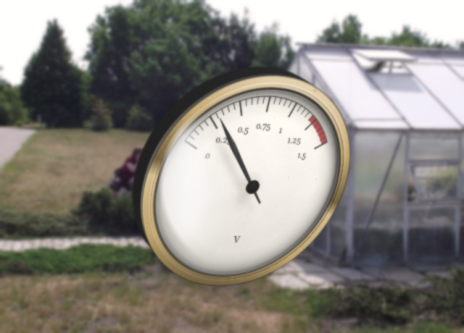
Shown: V 0.3
